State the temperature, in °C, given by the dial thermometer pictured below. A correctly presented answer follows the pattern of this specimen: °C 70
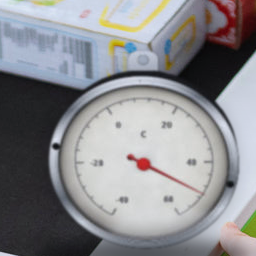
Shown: °C 50
